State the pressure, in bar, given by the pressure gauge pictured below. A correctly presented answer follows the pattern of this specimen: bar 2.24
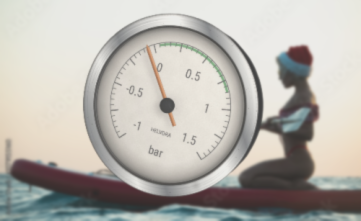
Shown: bar -0.05
